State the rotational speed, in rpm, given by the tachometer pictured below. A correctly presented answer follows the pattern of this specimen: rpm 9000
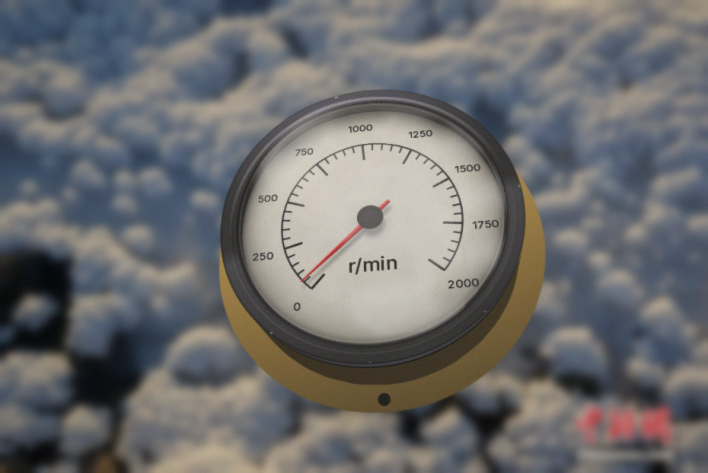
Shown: rpm 50
